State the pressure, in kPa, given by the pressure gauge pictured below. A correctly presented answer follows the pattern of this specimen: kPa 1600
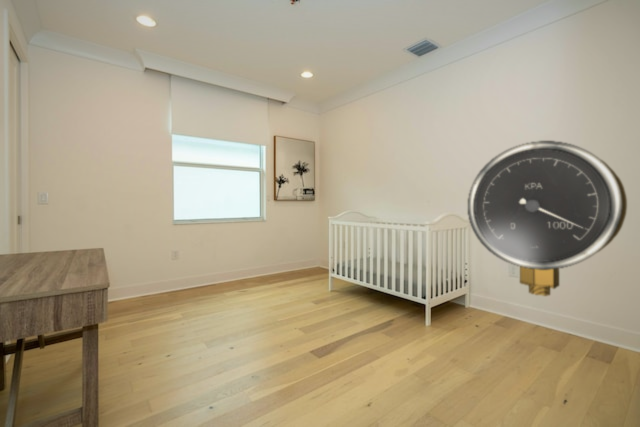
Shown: kPa 950
